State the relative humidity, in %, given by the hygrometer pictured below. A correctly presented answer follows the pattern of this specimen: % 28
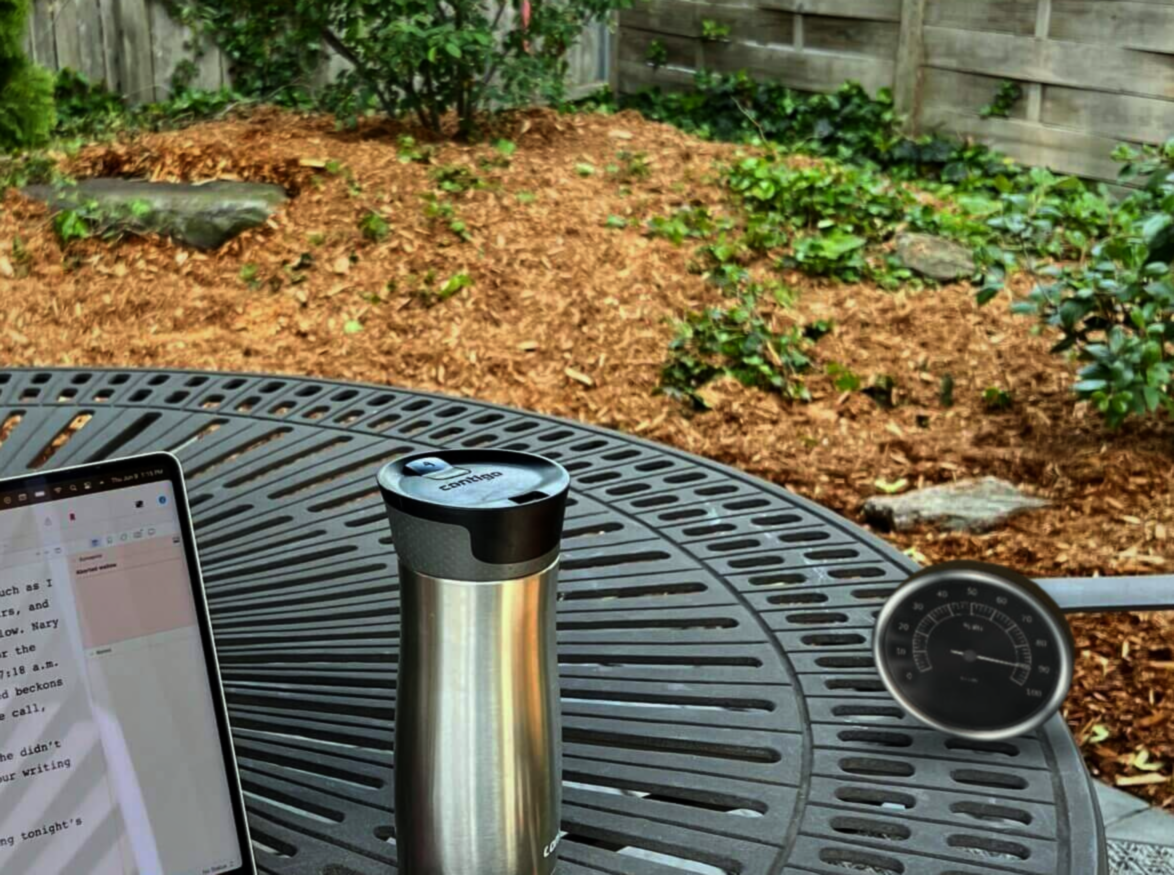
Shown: % 90
